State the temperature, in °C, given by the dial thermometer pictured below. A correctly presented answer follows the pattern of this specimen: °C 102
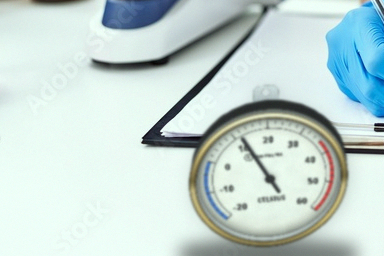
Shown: °C 12
